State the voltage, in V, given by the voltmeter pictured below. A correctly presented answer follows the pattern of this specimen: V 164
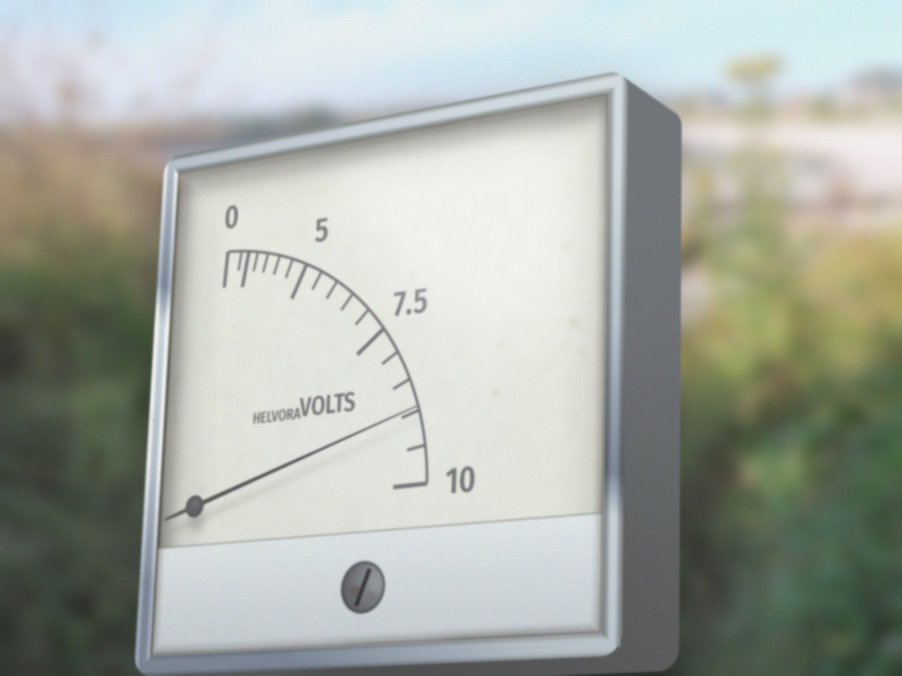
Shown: V 9
